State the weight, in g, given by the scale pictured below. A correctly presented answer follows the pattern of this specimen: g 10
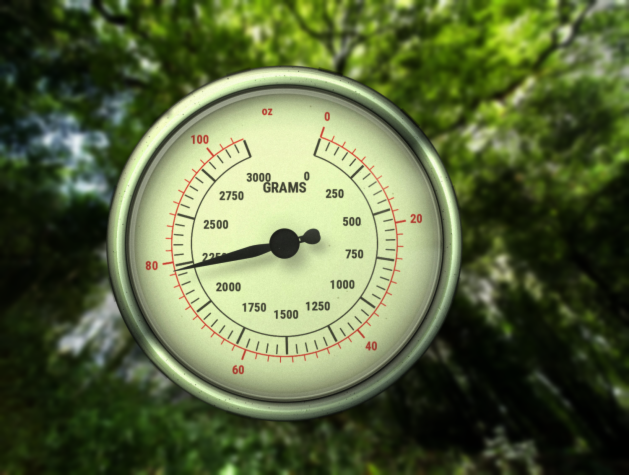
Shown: g 2225
